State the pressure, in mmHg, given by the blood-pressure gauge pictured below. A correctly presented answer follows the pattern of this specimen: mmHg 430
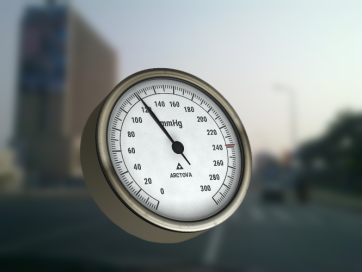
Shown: mmHg 120
